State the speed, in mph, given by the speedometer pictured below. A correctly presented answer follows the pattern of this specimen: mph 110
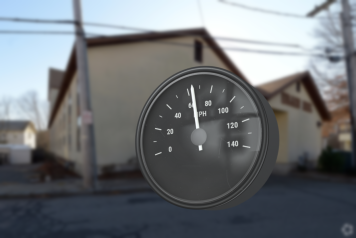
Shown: mph 65
